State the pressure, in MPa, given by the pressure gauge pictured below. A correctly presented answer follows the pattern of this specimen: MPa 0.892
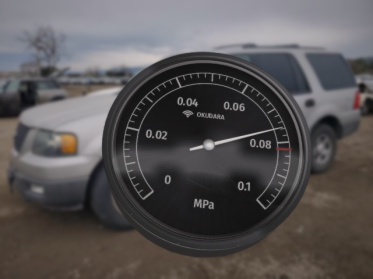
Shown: MPa 0.076
